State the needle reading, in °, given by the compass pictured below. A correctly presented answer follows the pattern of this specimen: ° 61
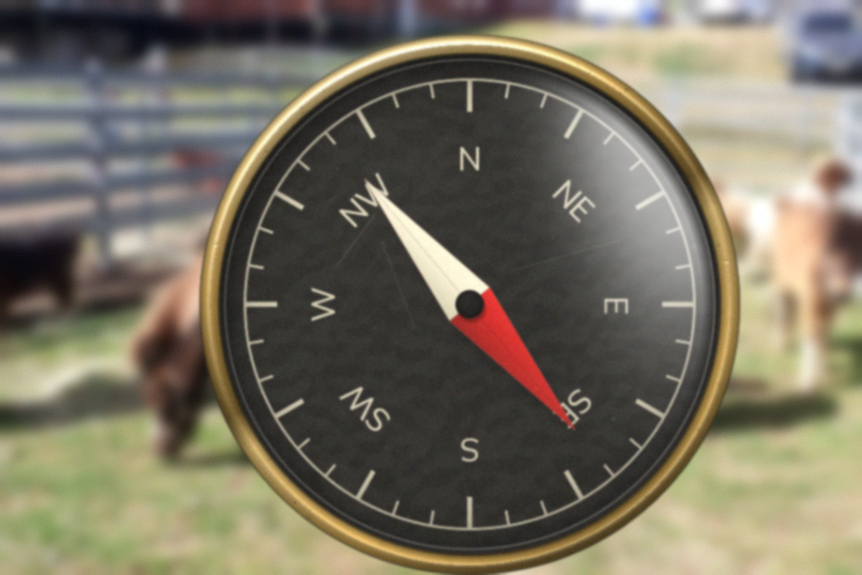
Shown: ° 140
